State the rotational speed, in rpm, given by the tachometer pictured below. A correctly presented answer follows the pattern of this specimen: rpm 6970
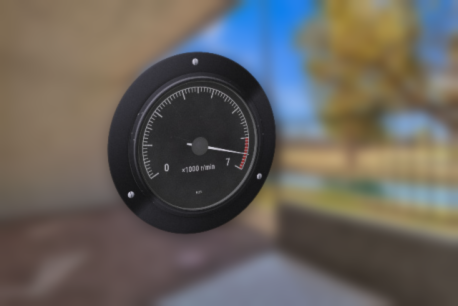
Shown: rpm 6500
